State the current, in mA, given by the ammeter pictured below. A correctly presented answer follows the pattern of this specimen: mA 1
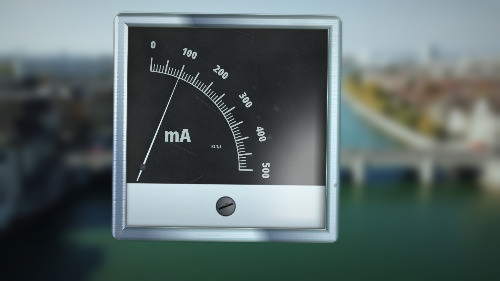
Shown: mA 100
